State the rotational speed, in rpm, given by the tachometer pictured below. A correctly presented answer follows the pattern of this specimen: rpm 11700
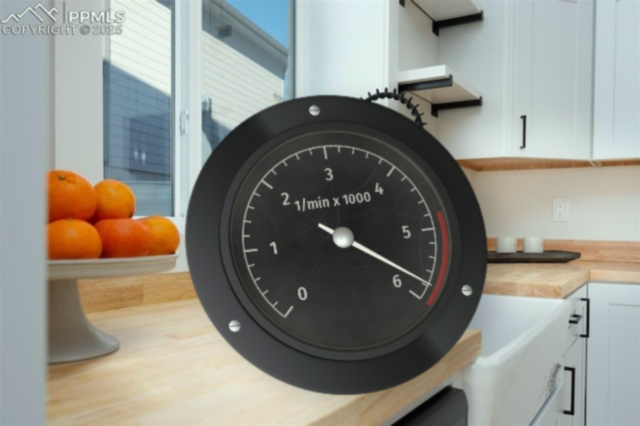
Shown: rpm 5800
